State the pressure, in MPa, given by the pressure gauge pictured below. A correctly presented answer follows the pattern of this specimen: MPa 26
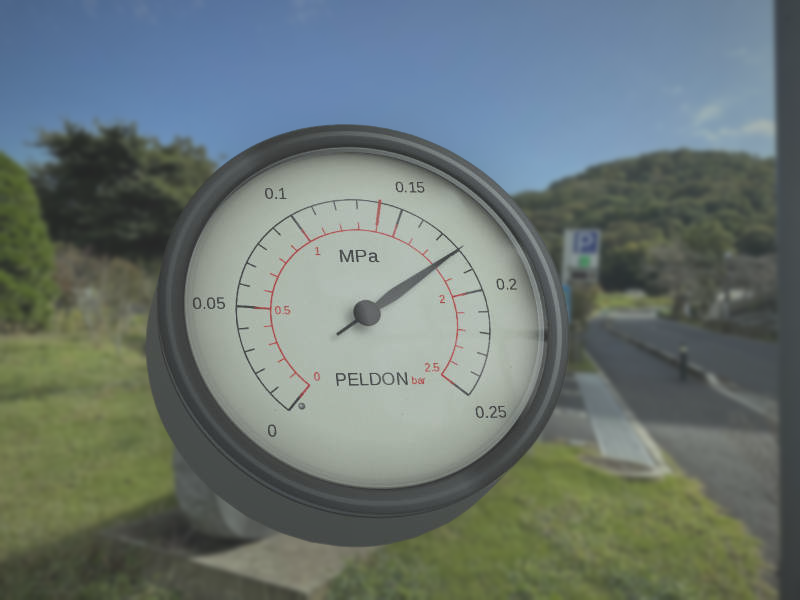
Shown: MPa 0.18
